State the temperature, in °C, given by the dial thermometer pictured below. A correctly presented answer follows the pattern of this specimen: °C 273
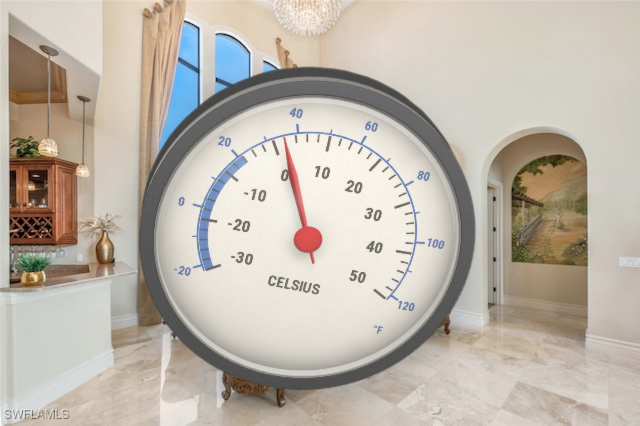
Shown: °C 2
